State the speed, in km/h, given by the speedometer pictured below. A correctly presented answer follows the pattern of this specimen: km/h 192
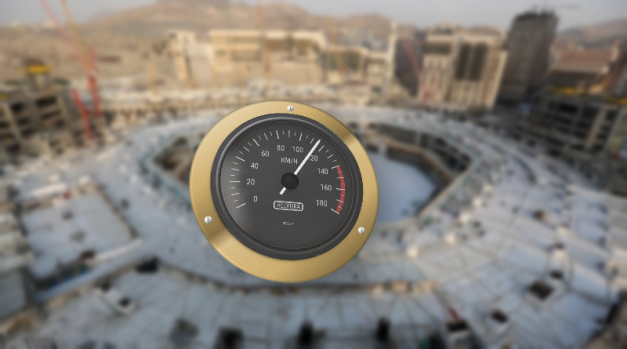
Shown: km/h 115
